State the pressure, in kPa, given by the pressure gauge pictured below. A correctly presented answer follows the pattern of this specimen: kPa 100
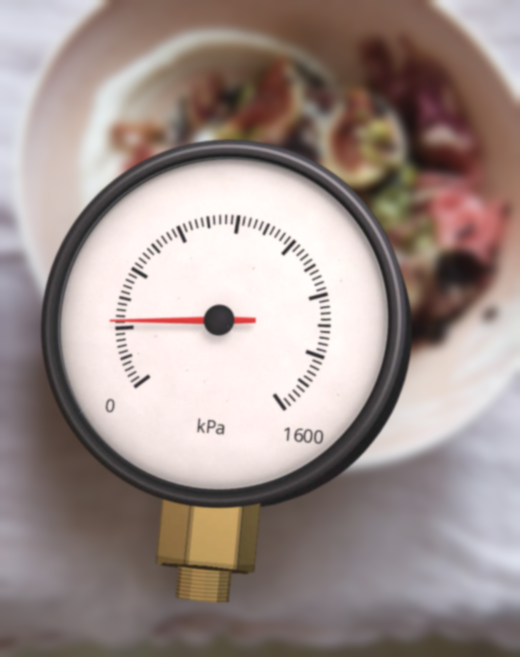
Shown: kPa 220
